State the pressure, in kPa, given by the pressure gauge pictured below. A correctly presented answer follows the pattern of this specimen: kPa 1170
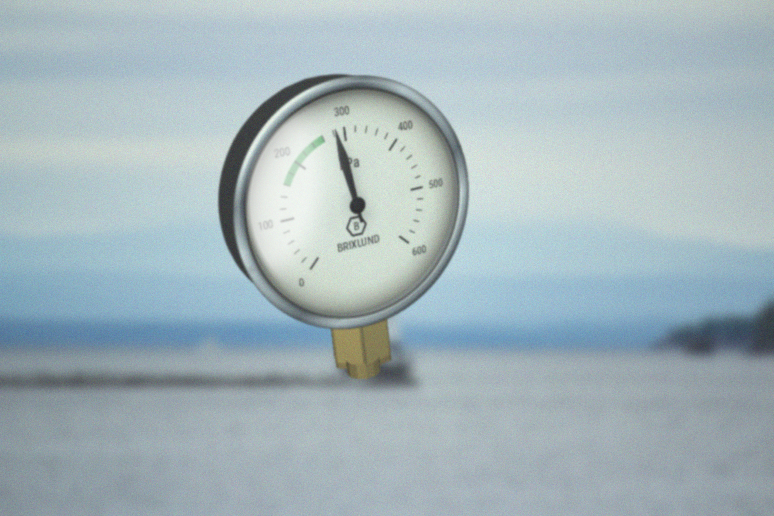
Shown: kPa 280
